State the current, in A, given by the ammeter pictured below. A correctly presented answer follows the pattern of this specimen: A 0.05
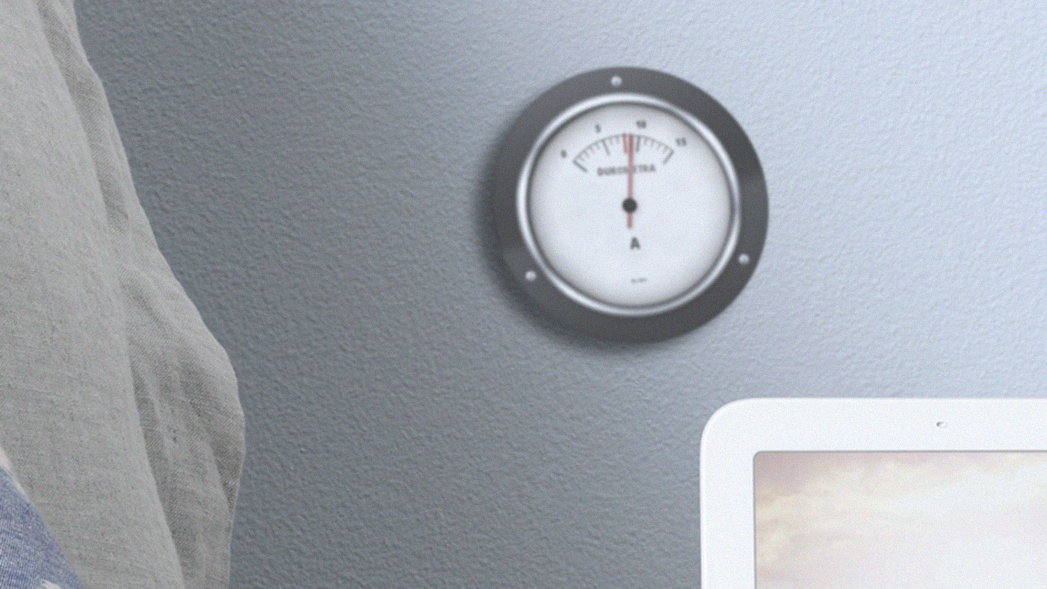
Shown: A 9
